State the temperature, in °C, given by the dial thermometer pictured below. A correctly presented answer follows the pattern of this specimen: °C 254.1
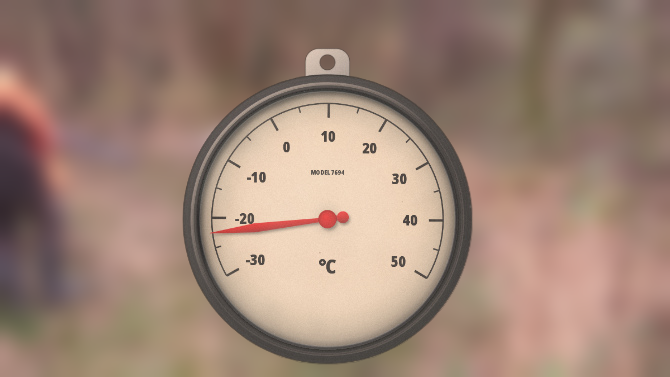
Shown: °C -22.5
